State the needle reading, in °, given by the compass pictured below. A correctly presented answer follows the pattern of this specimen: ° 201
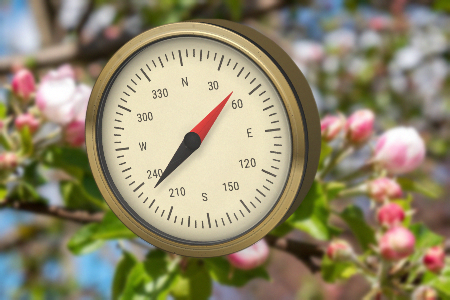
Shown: ° 50
